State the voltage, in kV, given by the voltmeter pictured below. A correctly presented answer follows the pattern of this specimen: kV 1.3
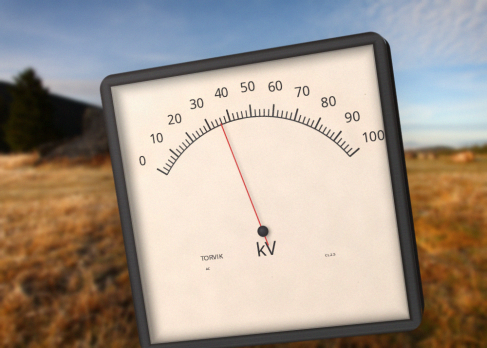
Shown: kV 36
